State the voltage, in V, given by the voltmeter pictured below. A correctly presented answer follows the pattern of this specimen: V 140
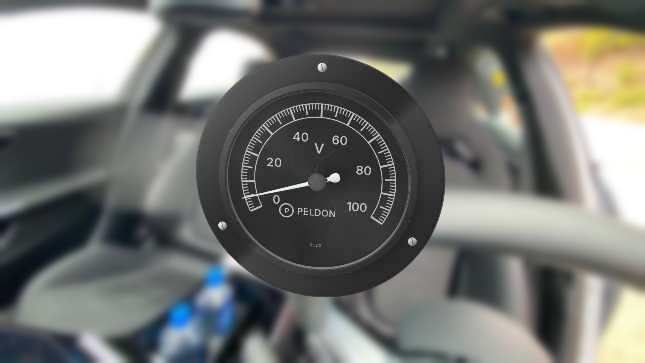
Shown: V 5
